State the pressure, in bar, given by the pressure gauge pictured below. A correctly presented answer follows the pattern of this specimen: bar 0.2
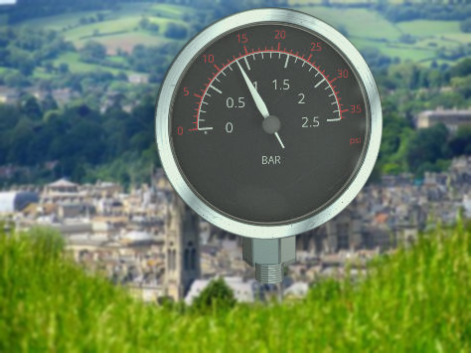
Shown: bar 0.9
